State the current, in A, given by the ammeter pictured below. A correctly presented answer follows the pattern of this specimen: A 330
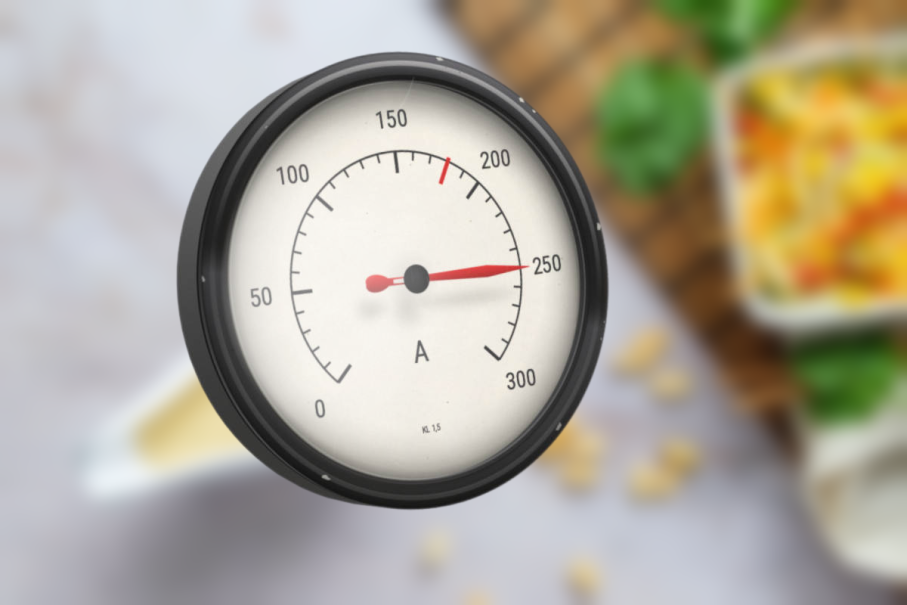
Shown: A 250
